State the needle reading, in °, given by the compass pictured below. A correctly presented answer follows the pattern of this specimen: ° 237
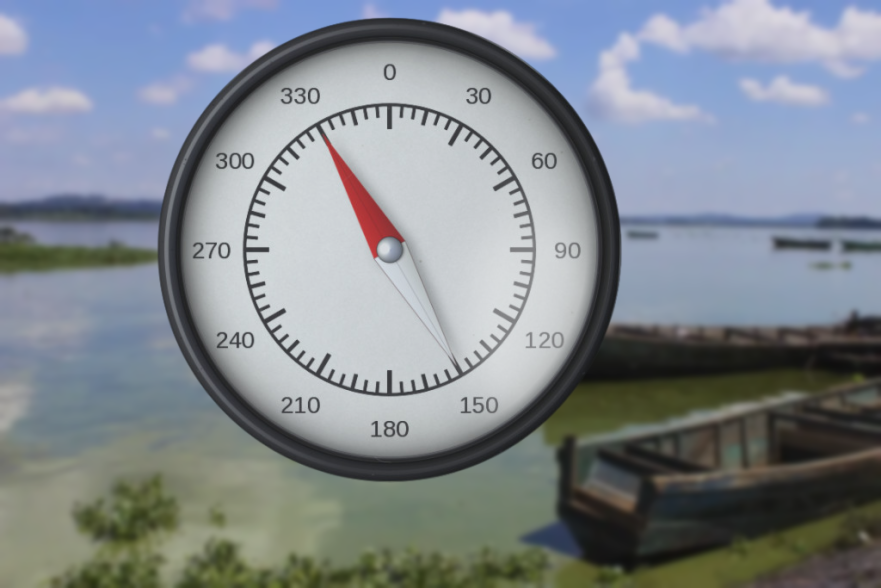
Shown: ° 330
